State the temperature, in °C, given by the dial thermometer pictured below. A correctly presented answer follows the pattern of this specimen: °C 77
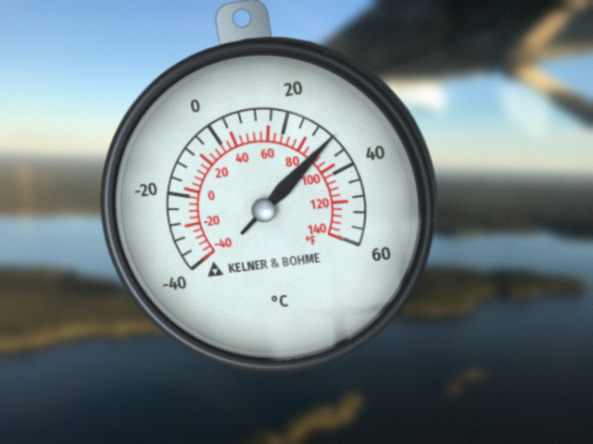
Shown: °C 32
